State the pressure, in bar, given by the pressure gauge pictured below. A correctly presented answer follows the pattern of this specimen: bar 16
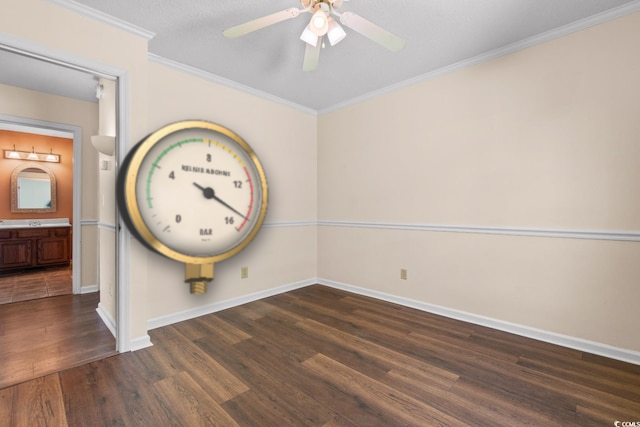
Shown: bar 15
